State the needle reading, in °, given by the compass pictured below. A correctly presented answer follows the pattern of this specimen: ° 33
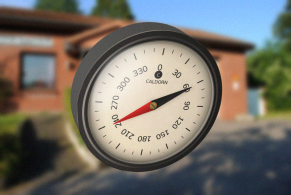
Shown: ° 240
